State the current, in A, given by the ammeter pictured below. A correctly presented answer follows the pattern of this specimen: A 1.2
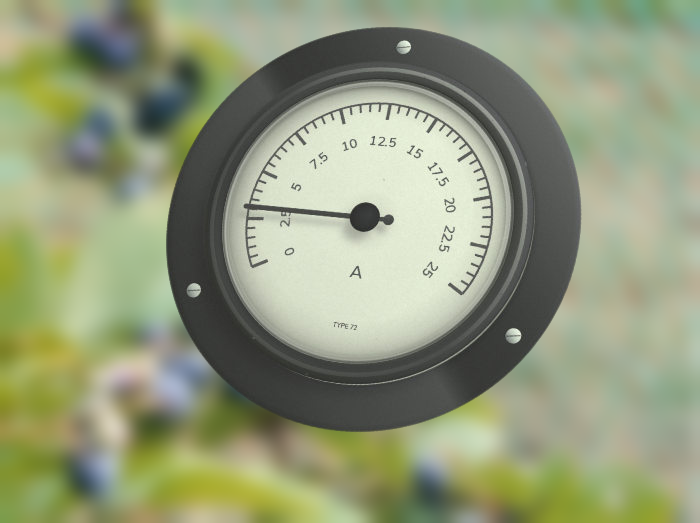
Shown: A 3
